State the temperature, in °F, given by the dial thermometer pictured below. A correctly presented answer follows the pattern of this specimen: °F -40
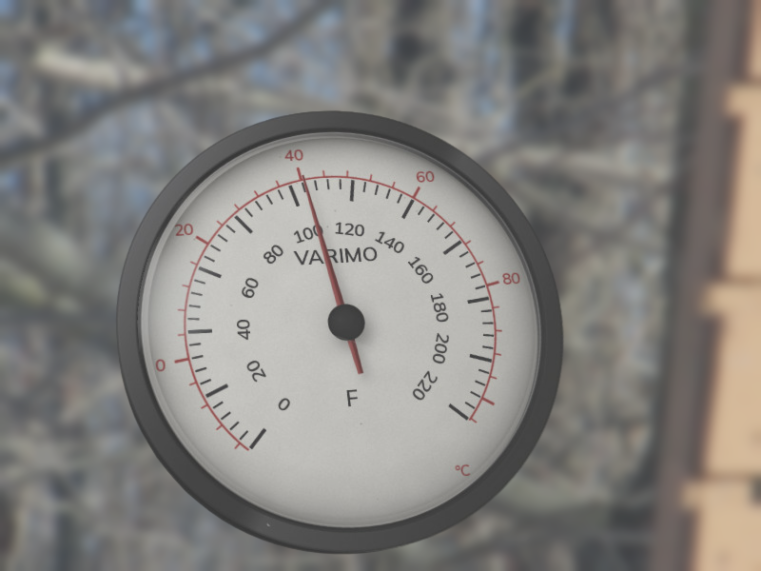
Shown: °F 104
